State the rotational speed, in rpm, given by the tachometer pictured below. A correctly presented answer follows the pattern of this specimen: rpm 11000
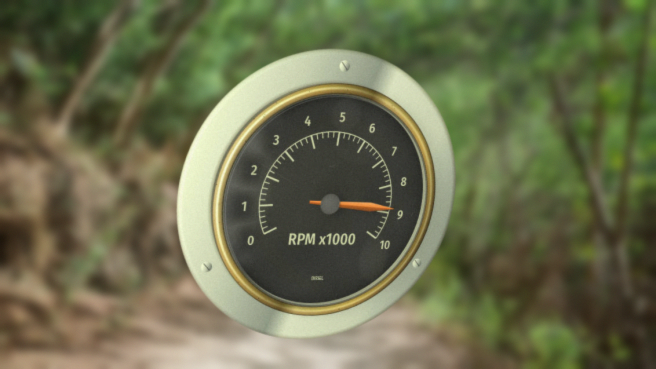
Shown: rpm 8800
